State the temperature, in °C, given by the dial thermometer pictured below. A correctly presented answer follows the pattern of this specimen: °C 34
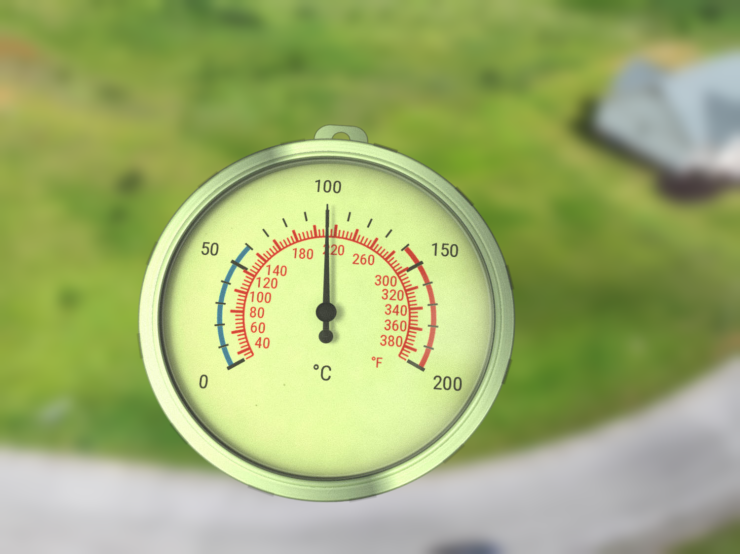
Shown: °C 100
